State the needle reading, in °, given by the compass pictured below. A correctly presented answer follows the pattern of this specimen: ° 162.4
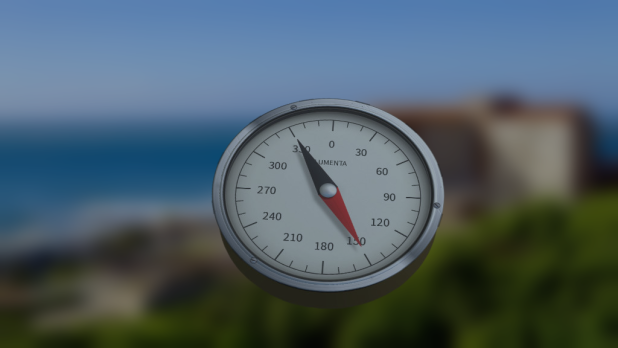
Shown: ° 150
